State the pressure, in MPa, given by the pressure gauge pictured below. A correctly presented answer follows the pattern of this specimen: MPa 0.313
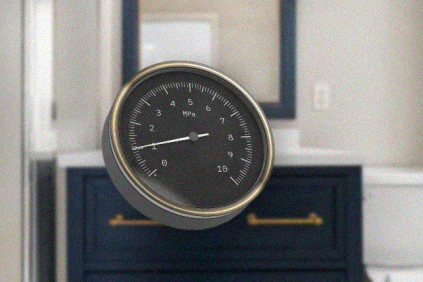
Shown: MPa 1
